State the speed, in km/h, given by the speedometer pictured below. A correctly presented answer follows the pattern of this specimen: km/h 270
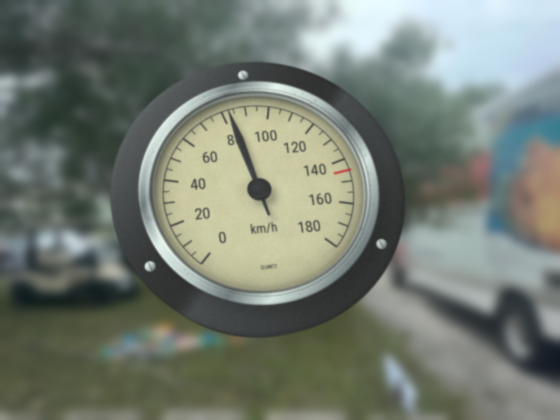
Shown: km/h 82.5
